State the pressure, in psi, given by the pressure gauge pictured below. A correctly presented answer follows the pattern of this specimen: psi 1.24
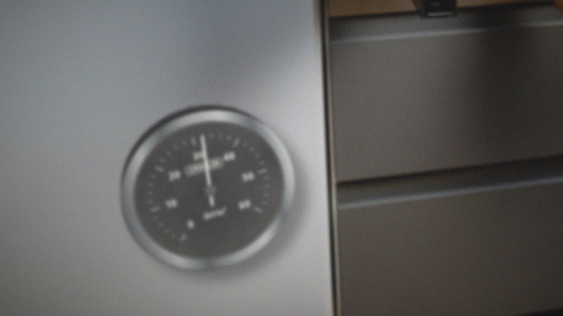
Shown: psi 32
